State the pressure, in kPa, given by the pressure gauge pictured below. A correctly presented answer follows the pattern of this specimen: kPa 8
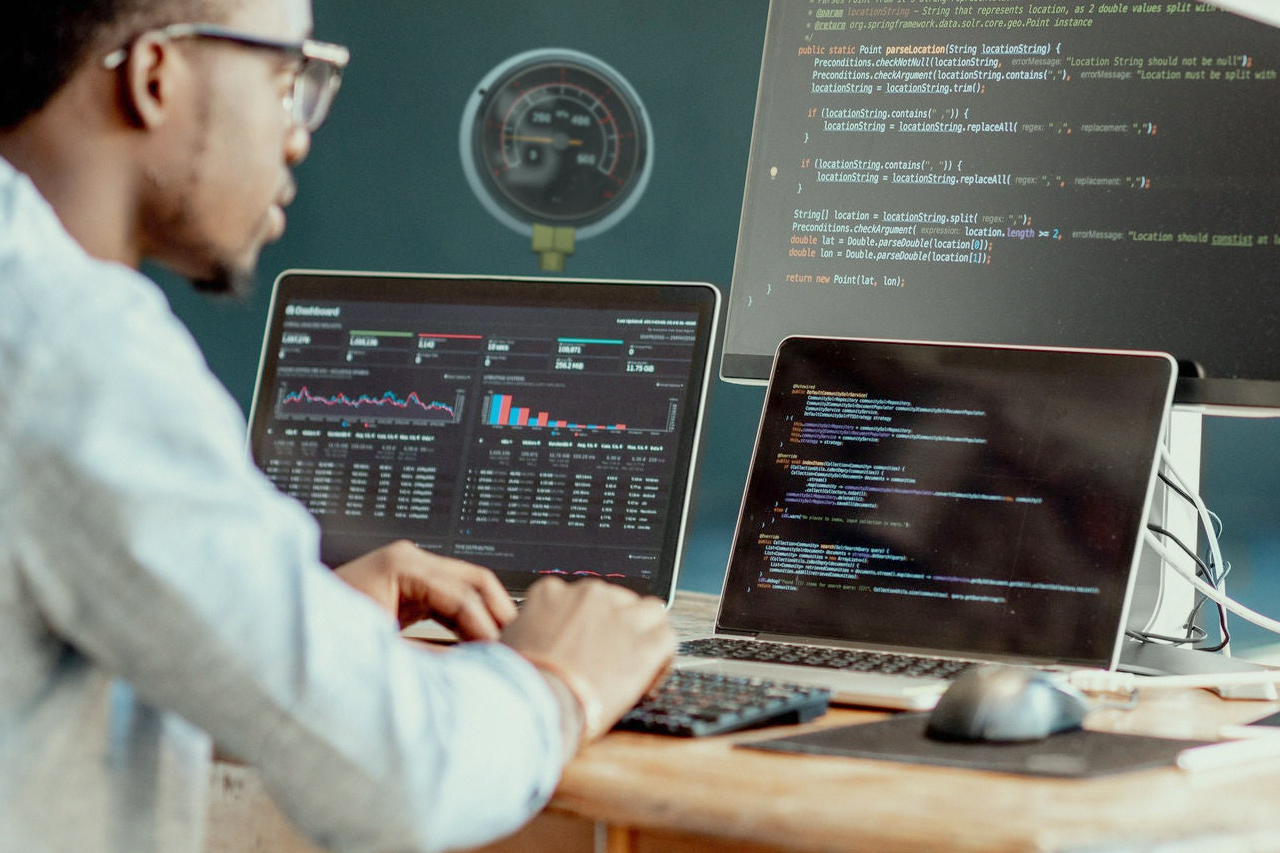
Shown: kPa 75
